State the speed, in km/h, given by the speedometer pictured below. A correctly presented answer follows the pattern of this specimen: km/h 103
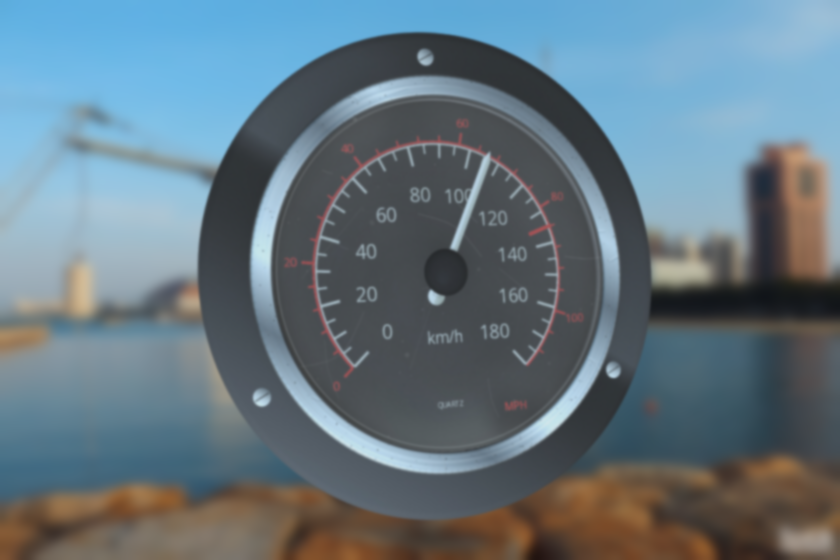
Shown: km/h 105
